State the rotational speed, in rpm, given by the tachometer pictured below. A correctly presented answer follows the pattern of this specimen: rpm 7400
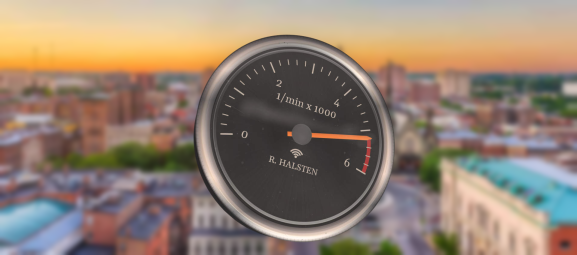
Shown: rpm 5200
